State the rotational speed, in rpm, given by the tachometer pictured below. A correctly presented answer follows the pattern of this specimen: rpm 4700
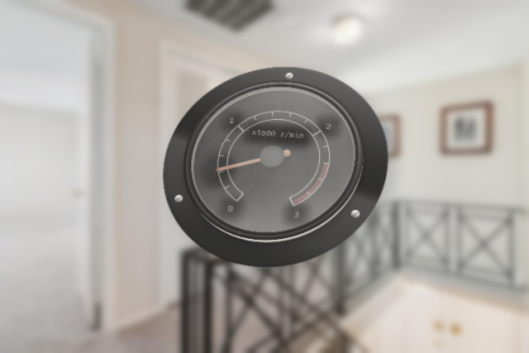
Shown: rpm 400
